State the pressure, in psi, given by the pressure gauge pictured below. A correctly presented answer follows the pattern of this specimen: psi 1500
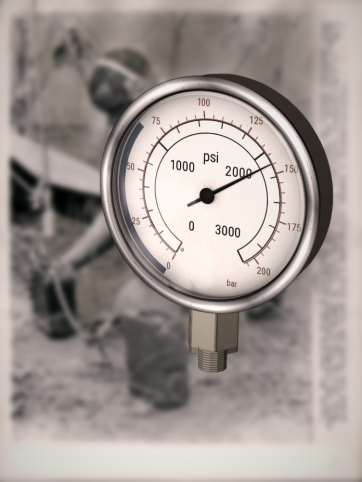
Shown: psi 2100
